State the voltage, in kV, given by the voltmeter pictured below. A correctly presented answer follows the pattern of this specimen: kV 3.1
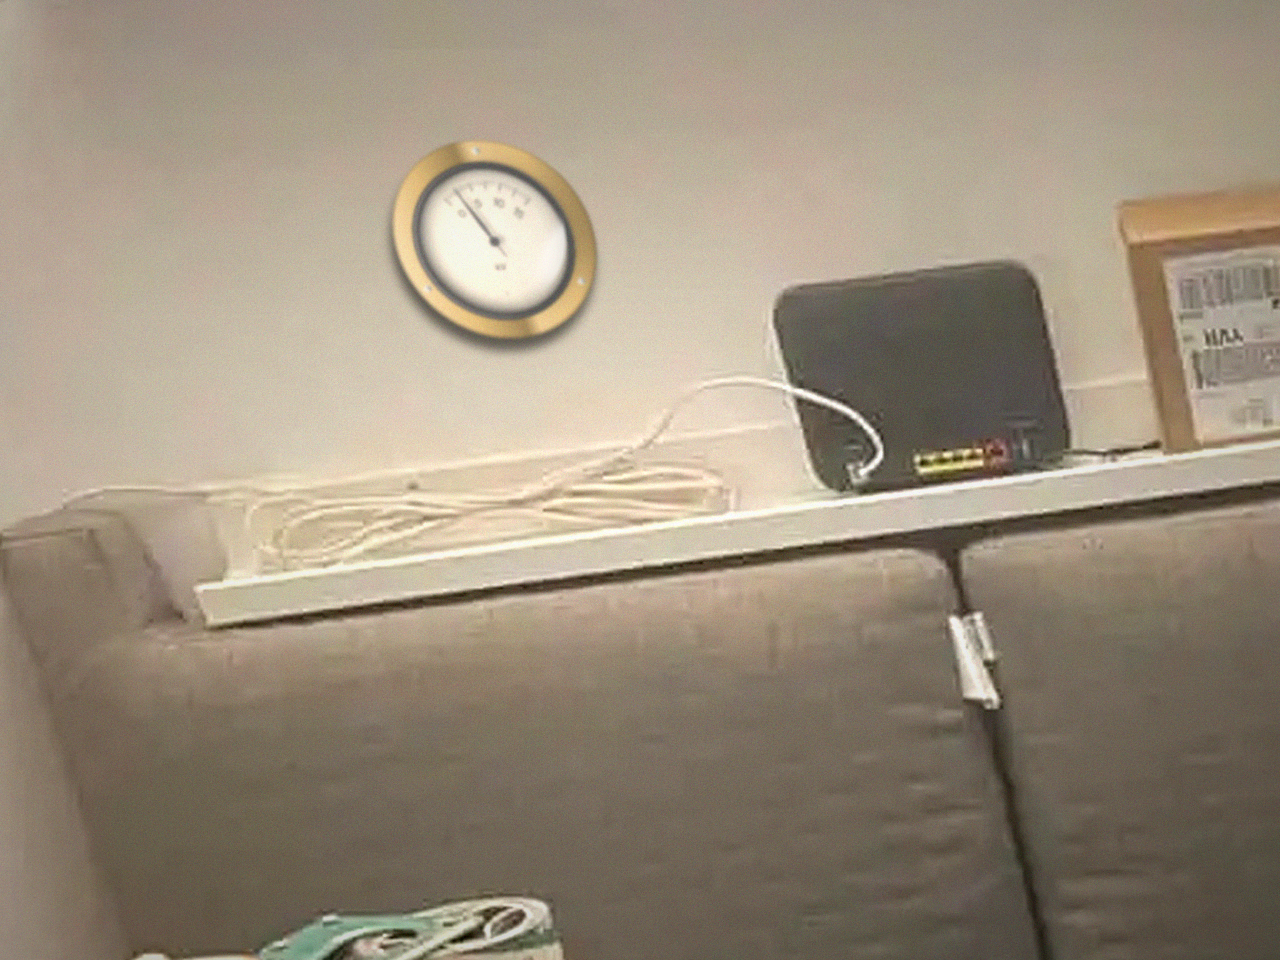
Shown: kV 2.5
